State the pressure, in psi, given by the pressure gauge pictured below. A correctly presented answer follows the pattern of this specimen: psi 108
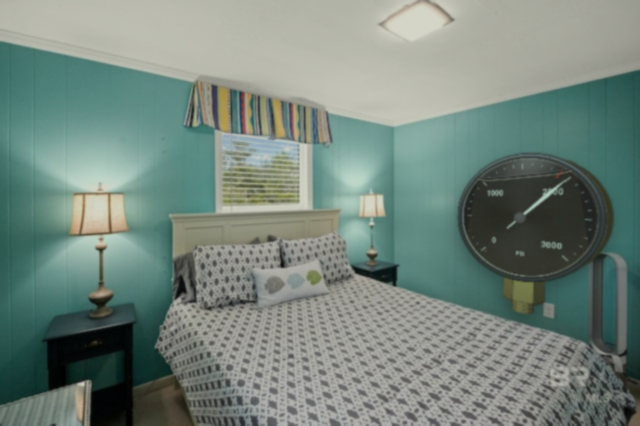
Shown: psi 2000
